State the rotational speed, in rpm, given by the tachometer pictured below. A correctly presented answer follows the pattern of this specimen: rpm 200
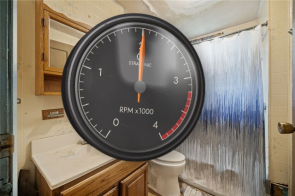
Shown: rpm 2000
